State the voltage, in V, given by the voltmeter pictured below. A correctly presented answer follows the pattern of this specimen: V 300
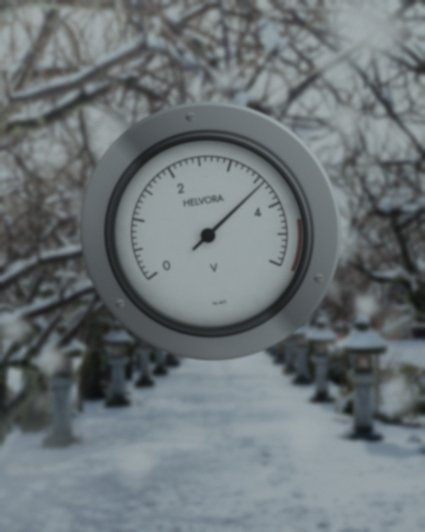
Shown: V 3.6
